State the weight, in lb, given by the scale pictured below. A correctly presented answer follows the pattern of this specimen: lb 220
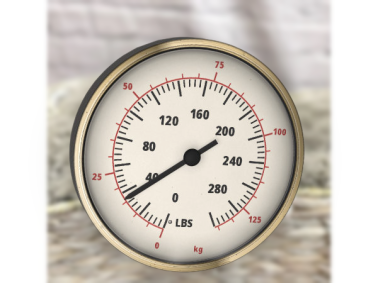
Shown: lb 36
